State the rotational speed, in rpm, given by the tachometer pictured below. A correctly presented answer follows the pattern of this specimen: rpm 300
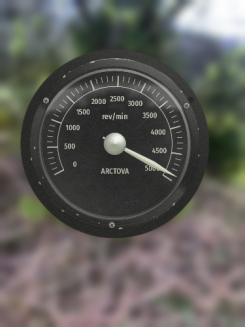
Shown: rpm 4900
